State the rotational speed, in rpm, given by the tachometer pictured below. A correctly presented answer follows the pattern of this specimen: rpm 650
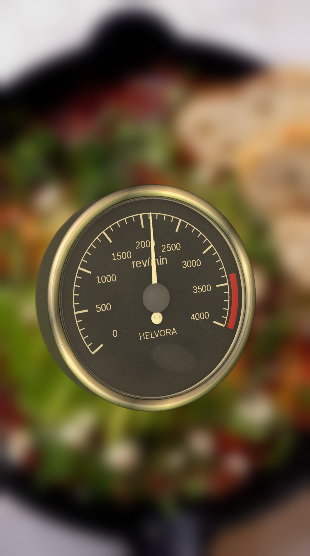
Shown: rpm 2100
